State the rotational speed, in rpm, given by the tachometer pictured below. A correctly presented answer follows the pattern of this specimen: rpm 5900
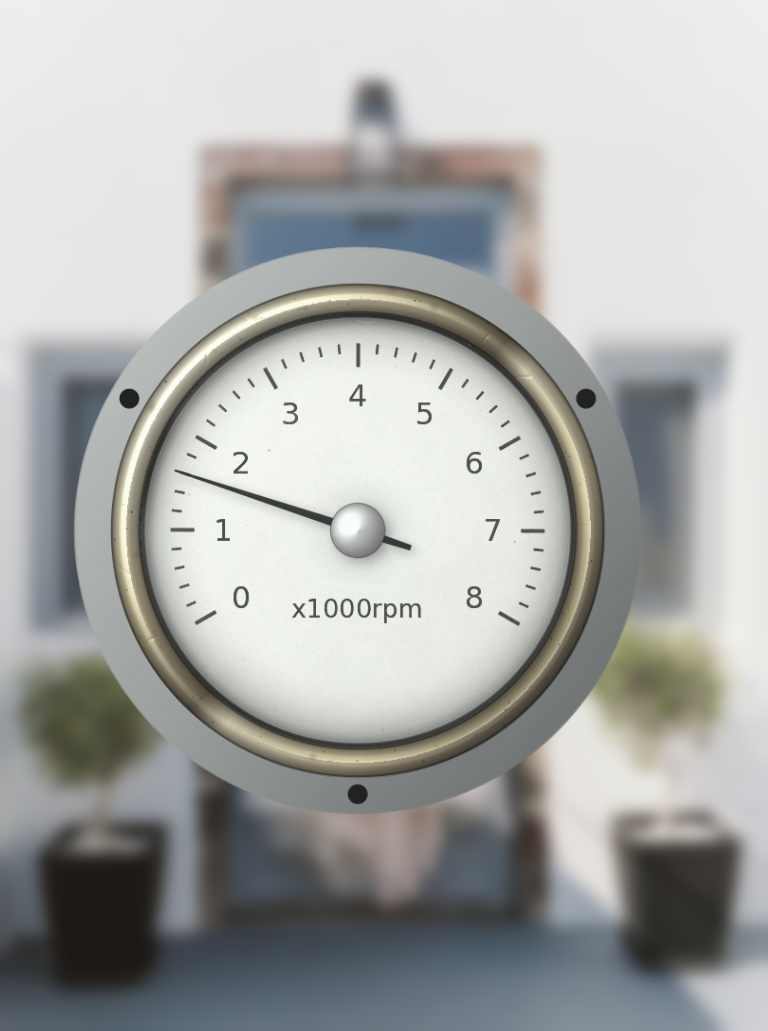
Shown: rpm 1600
